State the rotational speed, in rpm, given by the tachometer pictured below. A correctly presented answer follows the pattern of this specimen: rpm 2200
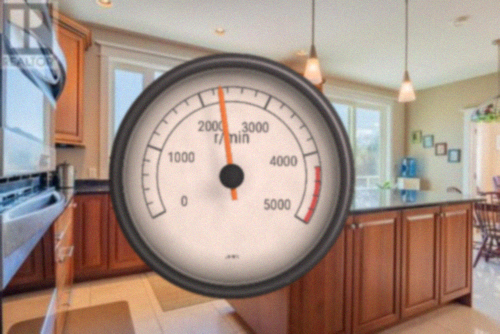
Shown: rpm 2300
